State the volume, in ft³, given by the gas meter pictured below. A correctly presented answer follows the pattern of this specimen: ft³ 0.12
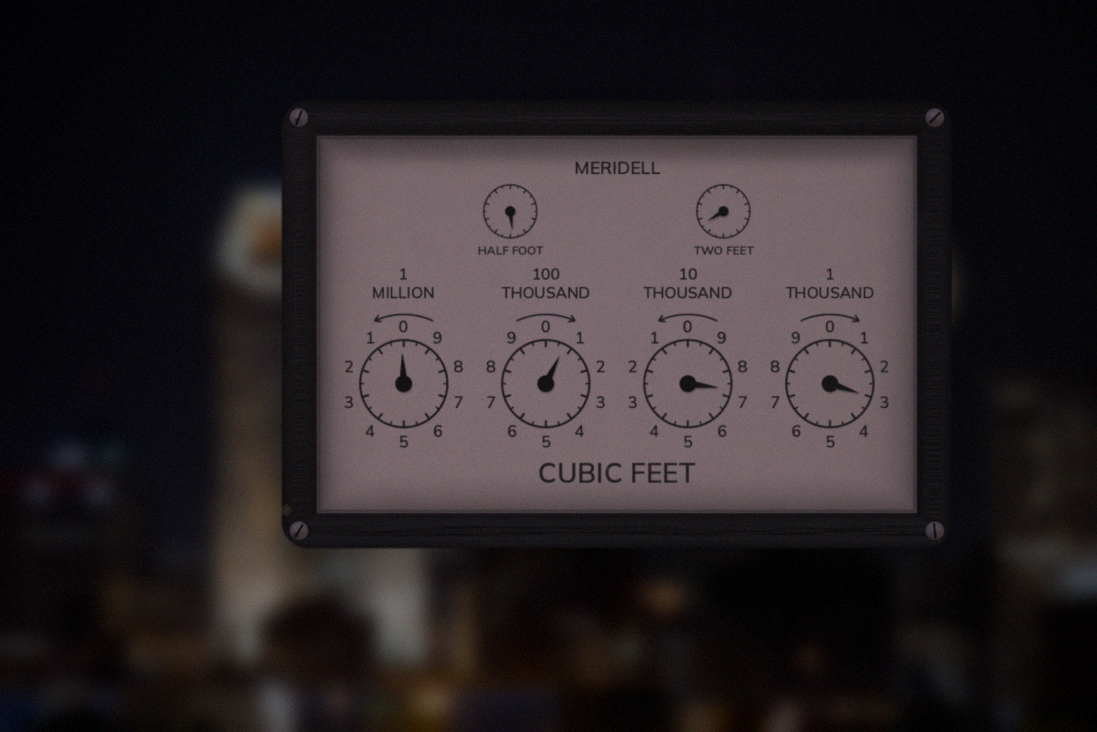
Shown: ft³ 7300
